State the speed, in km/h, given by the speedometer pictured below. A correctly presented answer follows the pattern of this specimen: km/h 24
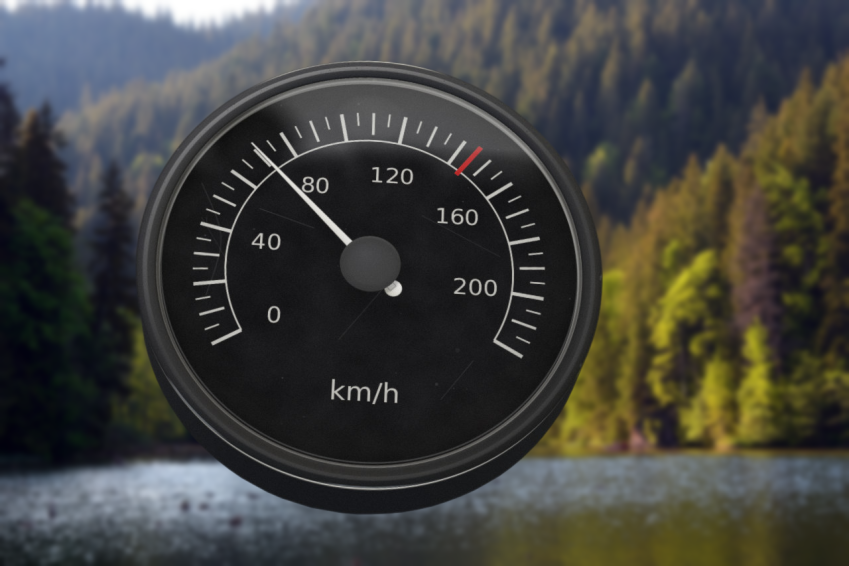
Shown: km/h 70
